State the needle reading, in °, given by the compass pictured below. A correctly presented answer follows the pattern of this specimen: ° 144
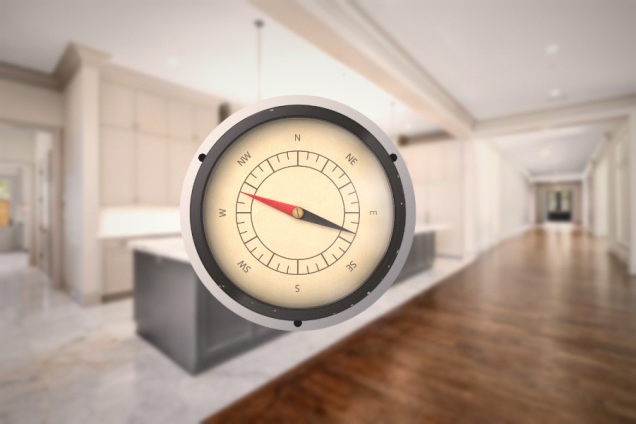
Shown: ° 290
